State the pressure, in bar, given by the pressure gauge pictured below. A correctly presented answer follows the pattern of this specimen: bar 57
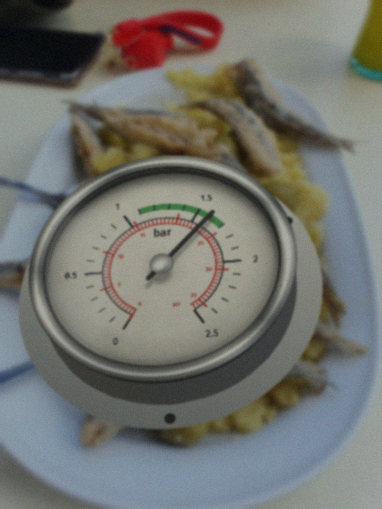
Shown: bar 1.6
